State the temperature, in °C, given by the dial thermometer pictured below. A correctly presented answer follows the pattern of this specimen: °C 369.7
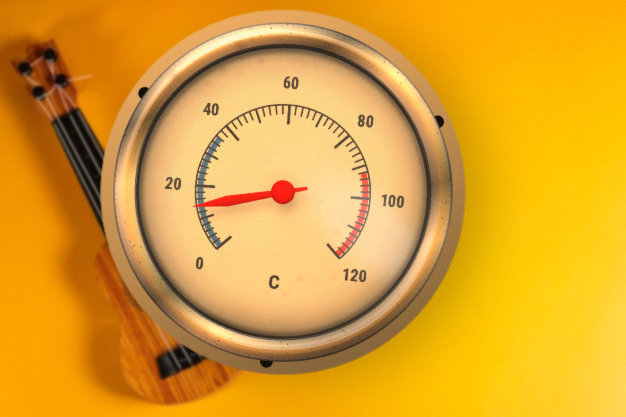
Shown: °C 14
